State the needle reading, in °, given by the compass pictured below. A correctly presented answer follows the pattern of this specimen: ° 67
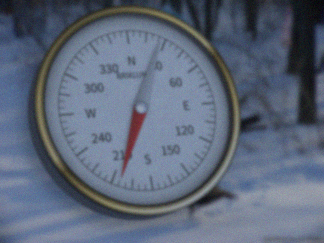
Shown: ° 205
